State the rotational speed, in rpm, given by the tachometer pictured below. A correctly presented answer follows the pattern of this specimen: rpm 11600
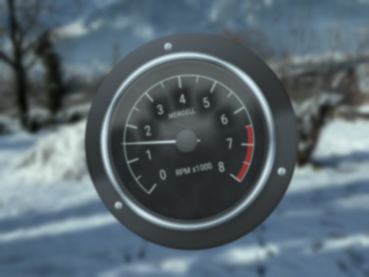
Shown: rpm 1500
